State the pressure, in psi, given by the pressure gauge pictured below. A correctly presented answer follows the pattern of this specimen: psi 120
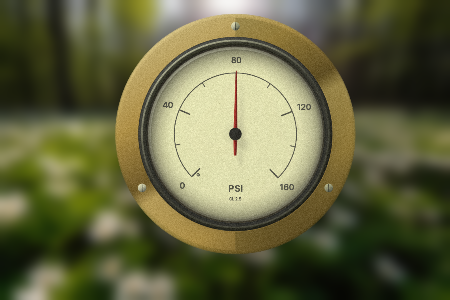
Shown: psi 80
